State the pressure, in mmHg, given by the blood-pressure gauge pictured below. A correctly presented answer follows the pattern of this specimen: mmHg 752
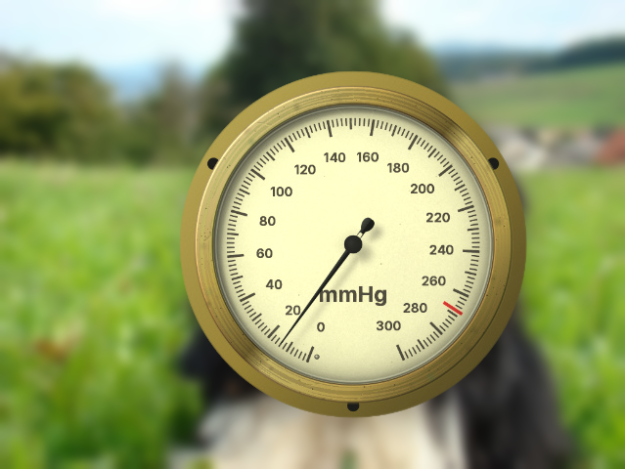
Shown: mmHg 14
